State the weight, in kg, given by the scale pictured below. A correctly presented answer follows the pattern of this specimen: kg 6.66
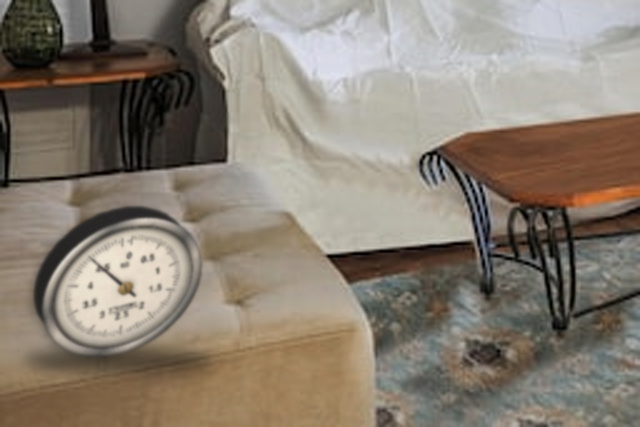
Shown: kg 4.5
